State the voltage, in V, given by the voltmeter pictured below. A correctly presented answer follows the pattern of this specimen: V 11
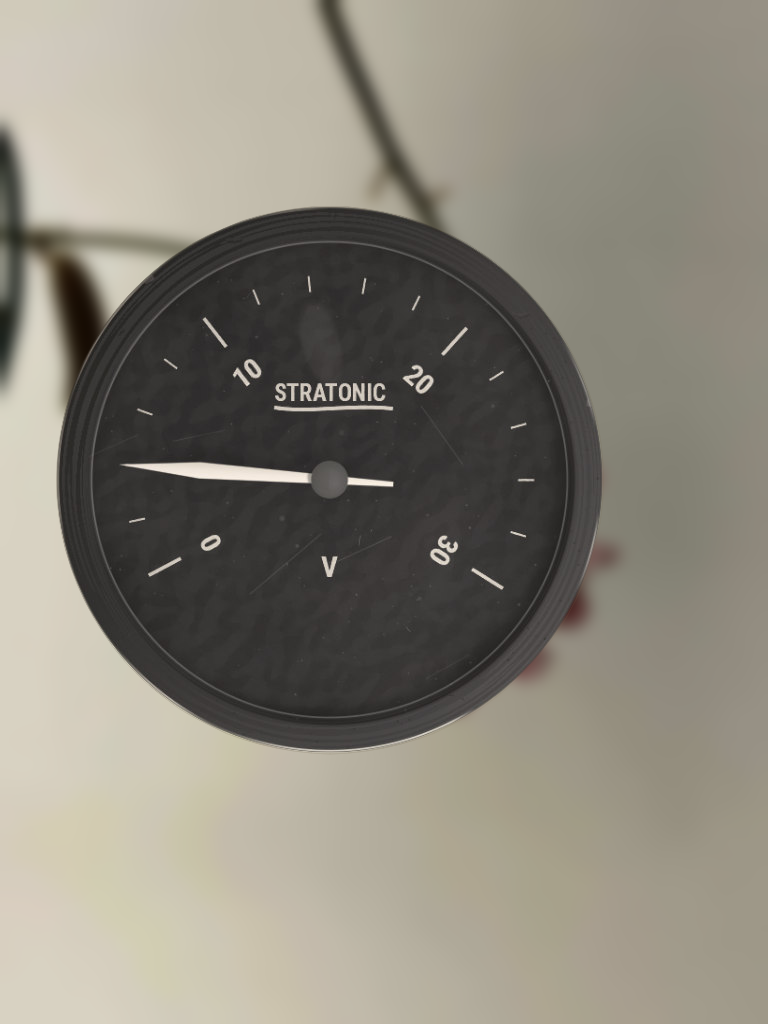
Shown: V 4
